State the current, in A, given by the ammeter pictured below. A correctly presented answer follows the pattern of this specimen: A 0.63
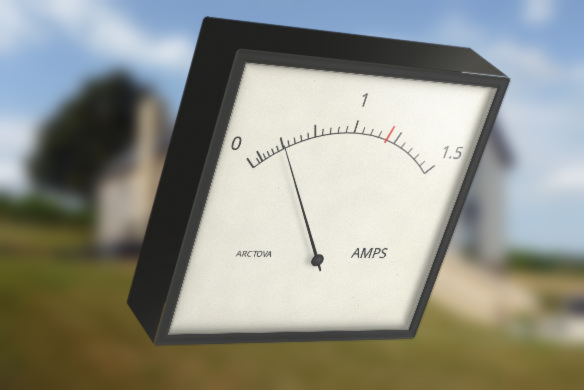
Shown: A 0.5
